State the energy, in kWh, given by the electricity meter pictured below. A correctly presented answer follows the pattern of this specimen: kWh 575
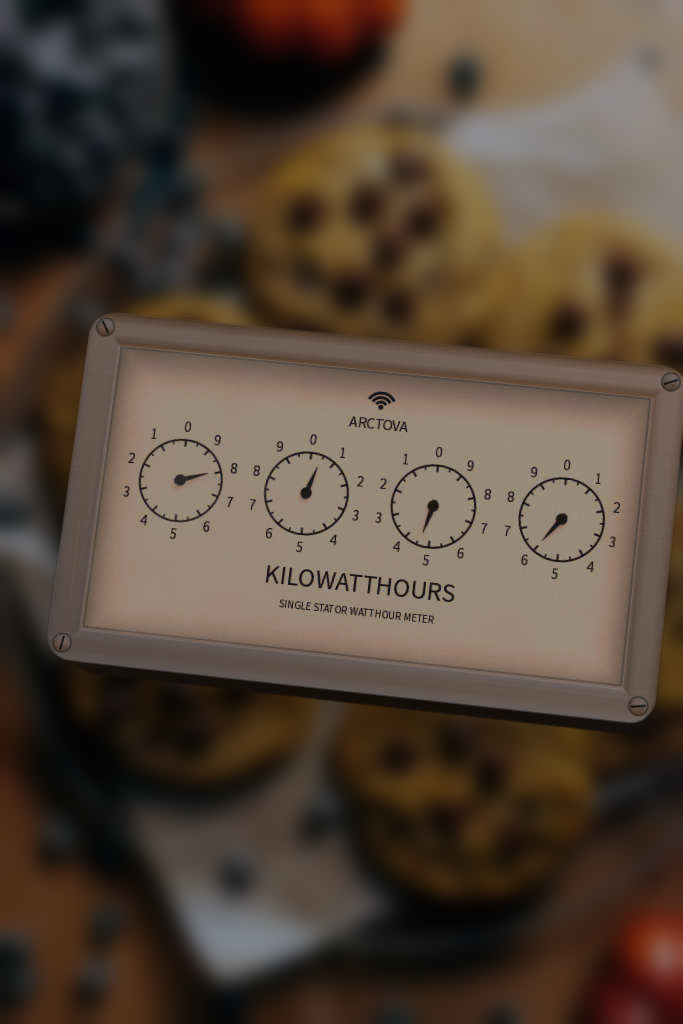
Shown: kWh 8046
